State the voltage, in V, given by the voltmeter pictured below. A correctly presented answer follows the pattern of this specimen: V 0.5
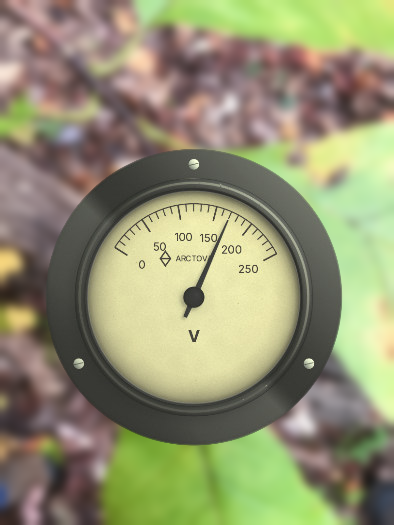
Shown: V 170
